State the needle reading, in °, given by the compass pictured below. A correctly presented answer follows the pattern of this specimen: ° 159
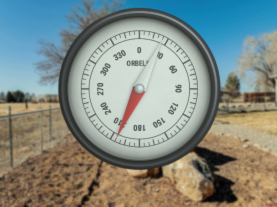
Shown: ° 205
